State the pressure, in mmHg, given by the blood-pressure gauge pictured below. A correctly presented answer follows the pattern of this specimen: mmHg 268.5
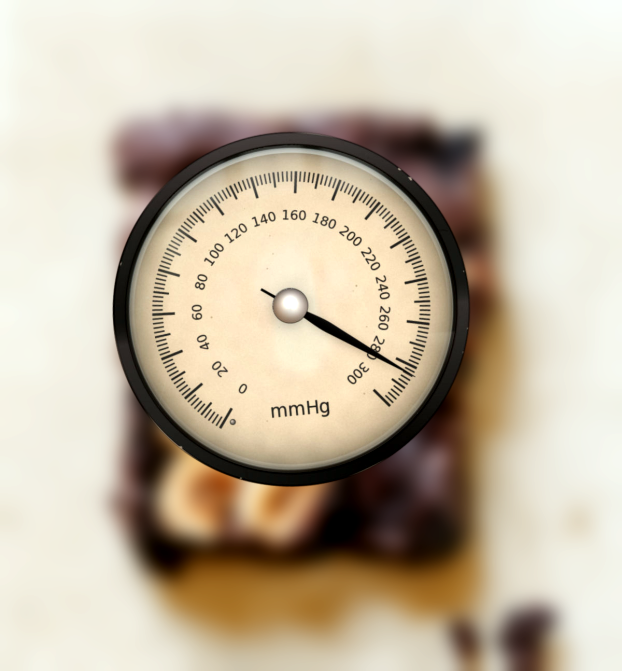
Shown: mmHg 284
